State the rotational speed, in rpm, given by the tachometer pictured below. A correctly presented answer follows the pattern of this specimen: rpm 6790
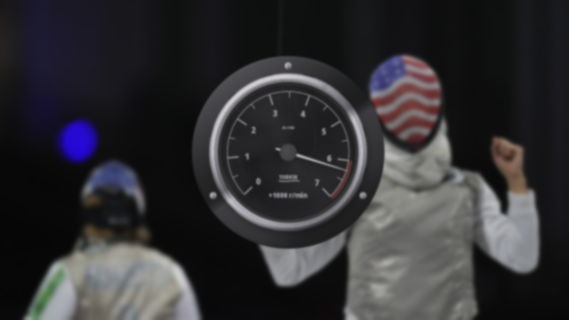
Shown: rpm 6250
